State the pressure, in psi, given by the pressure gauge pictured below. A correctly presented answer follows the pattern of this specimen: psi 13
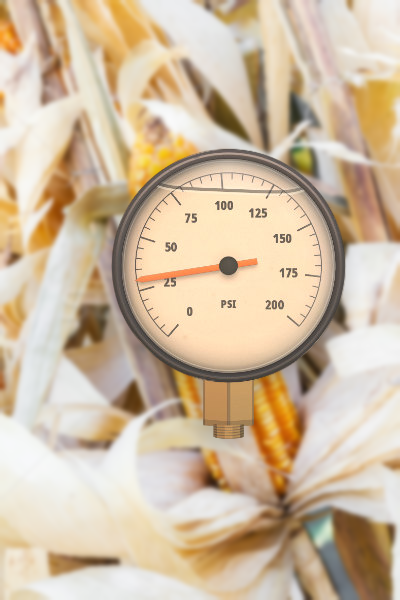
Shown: psi 30
